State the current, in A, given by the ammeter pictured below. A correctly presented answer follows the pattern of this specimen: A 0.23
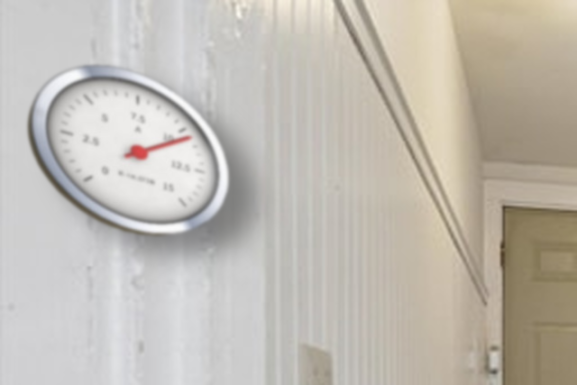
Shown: A 10.5
